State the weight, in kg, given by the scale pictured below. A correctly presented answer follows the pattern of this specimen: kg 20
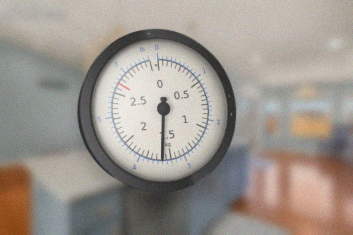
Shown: kg 1.6
